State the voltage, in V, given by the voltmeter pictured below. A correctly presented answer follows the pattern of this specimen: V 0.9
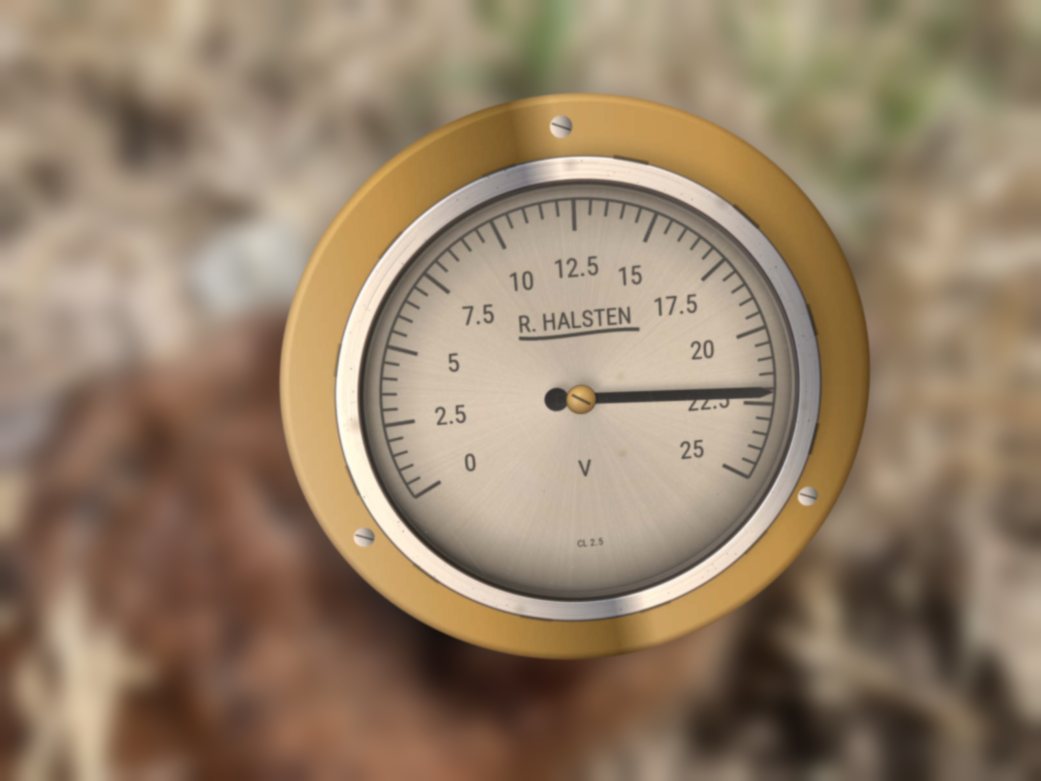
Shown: V 22
